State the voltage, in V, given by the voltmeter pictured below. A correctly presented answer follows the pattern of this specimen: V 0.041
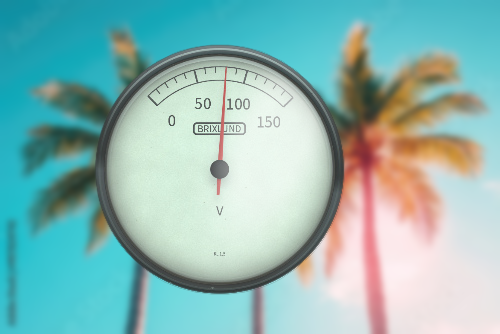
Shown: V 80
